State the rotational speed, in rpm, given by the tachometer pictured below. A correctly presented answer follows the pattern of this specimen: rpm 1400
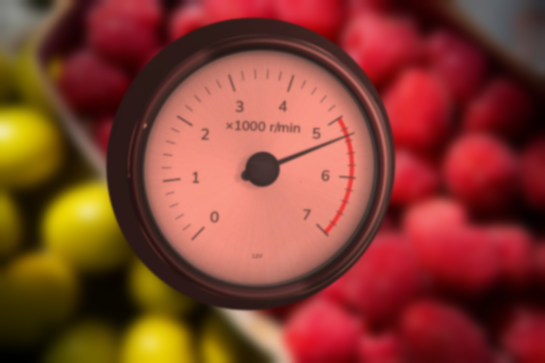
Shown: rpm 5300
